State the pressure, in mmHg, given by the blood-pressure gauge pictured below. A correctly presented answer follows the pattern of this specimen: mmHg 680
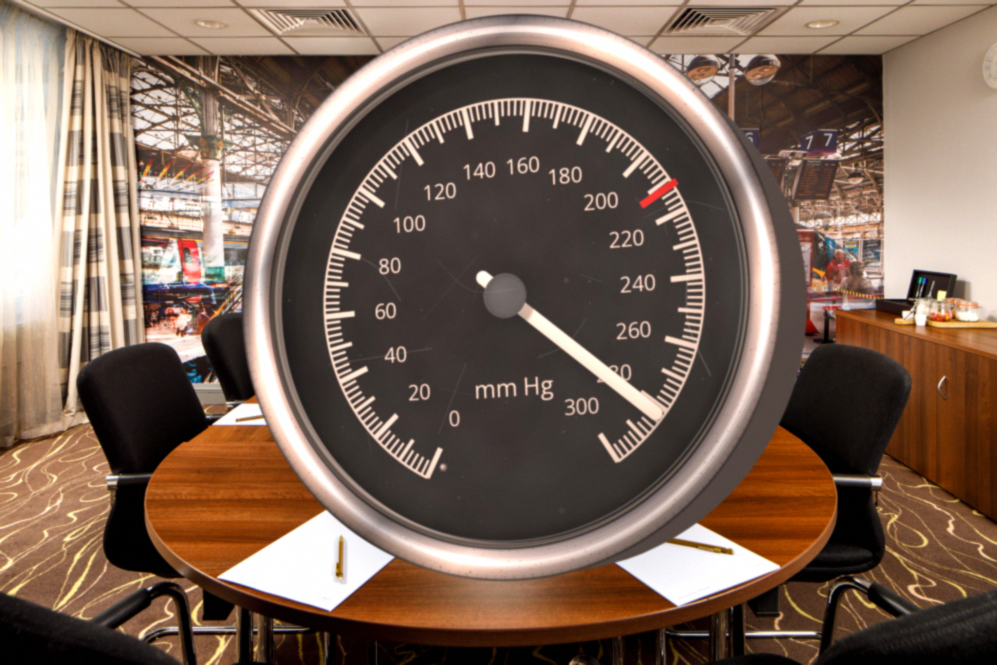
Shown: mmHg 282
